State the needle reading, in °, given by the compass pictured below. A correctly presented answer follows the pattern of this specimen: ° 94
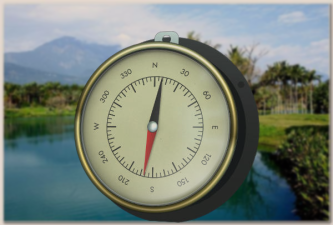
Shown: ° 190
